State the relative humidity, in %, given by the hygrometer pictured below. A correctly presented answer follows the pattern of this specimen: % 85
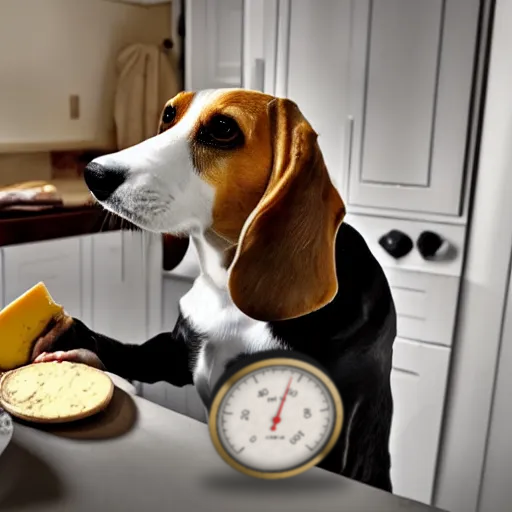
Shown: % 56
